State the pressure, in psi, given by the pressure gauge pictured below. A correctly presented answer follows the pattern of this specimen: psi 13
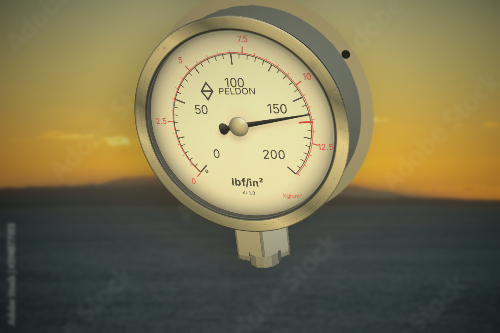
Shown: psi 160
